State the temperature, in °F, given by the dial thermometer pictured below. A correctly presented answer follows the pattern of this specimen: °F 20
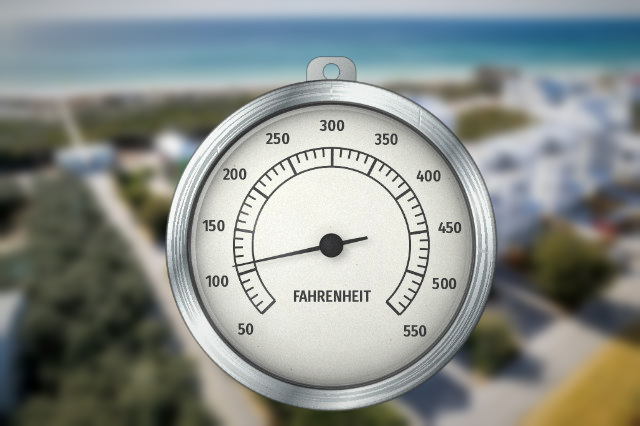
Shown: °F 110
